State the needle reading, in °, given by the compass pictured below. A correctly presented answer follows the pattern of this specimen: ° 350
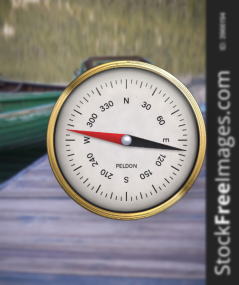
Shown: ° 280
